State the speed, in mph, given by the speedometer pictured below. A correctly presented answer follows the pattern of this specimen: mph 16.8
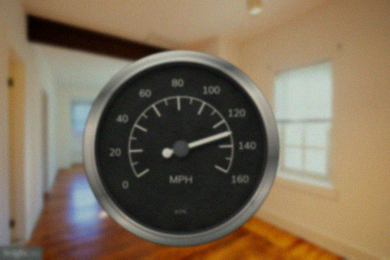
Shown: mph 130
